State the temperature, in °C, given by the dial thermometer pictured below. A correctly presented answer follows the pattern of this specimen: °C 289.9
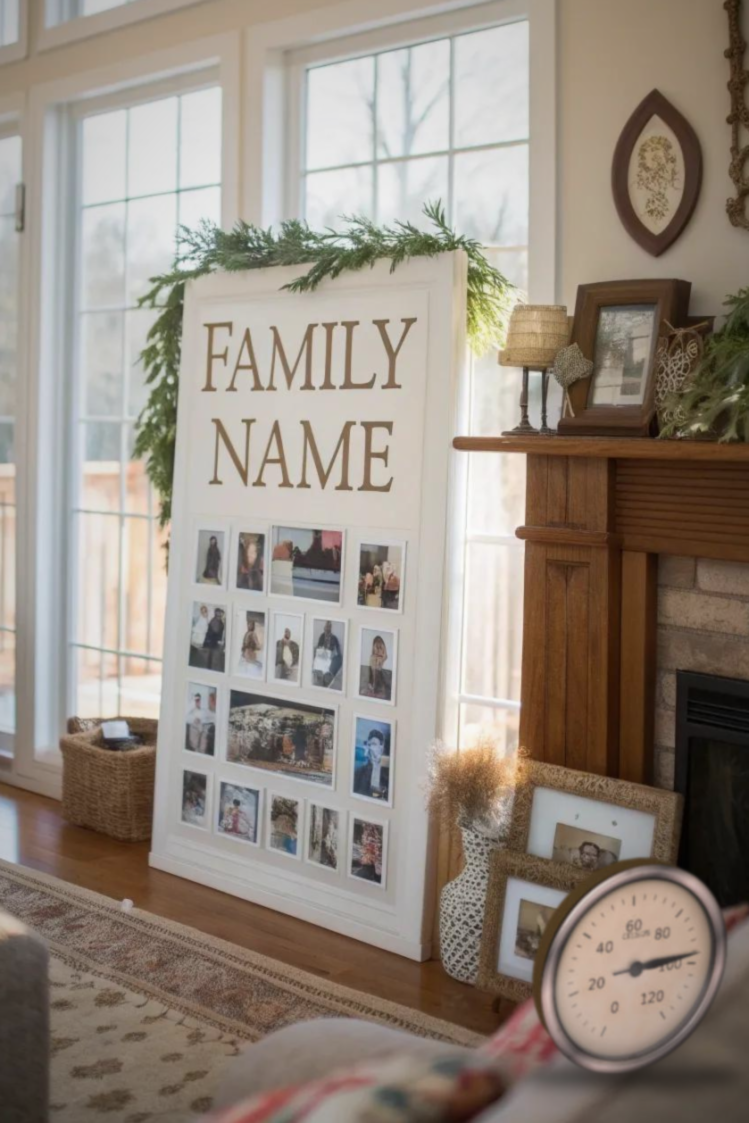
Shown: °C 96
